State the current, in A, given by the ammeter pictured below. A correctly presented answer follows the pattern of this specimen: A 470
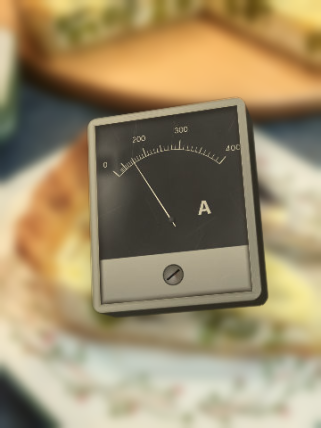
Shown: A 150
